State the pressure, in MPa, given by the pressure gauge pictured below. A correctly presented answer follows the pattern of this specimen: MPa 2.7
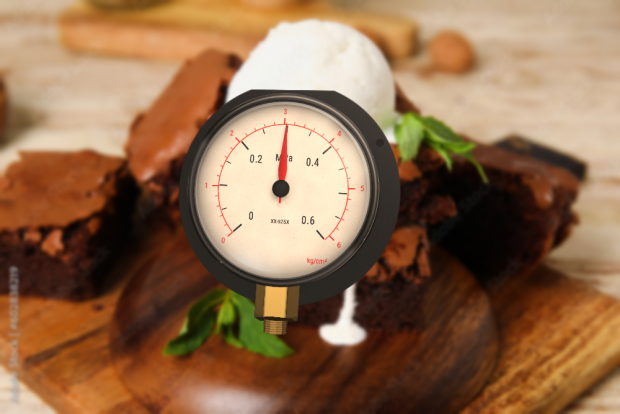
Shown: MPa 0.3
